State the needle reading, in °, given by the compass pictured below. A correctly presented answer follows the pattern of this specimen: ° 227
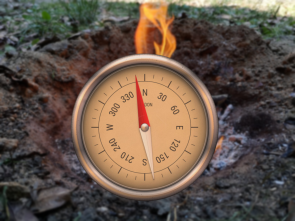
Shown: ° 350
